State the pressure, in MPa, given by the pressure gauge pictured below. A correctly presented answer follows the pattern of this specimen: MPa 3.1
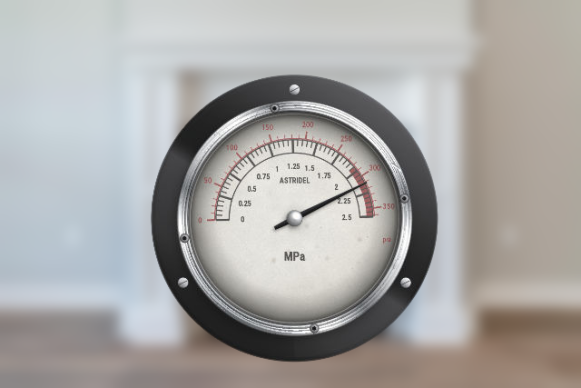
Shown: MPa 2.15
